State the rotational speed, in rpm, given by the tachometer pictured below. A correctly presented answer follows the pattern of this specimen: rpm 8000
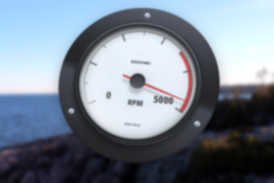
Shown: rpm 4750
